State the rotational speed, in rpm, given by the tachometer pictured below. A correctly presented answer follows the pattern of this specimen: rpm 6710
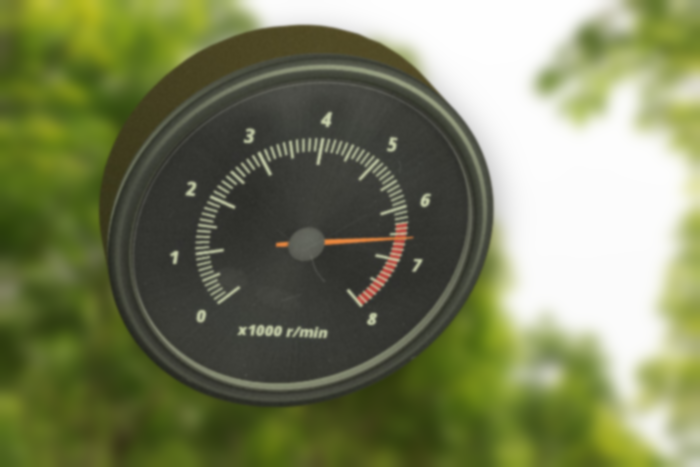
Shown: rpm 6500
